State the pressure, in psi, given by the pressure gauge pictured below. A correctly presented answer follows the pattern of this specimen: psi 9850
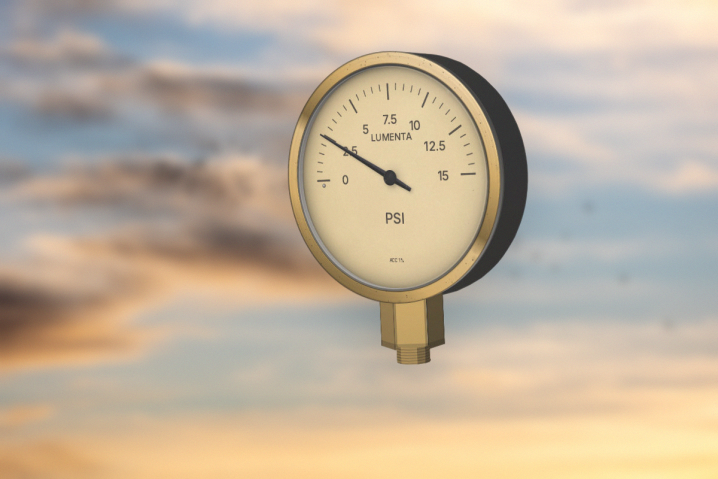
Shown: psi 2.5
